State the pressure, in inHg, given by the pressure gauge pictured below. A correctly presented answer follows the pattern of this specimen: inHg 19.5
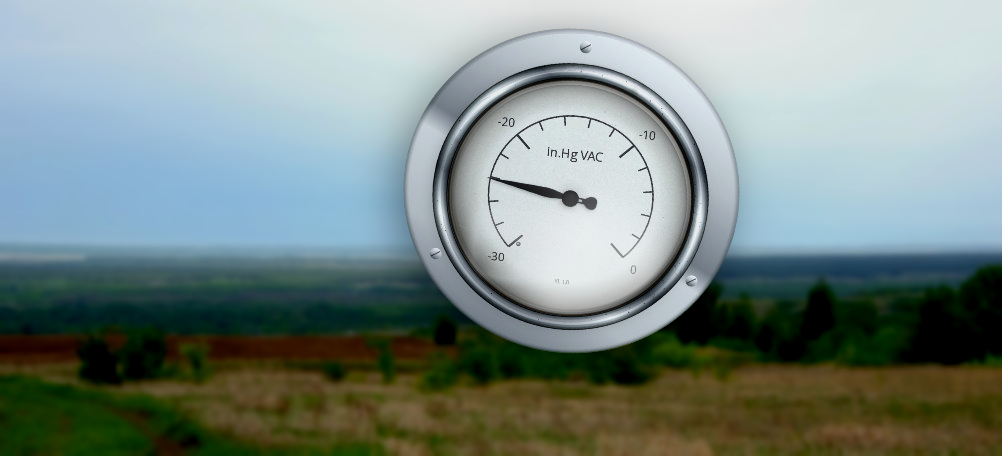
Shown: inHg -24
